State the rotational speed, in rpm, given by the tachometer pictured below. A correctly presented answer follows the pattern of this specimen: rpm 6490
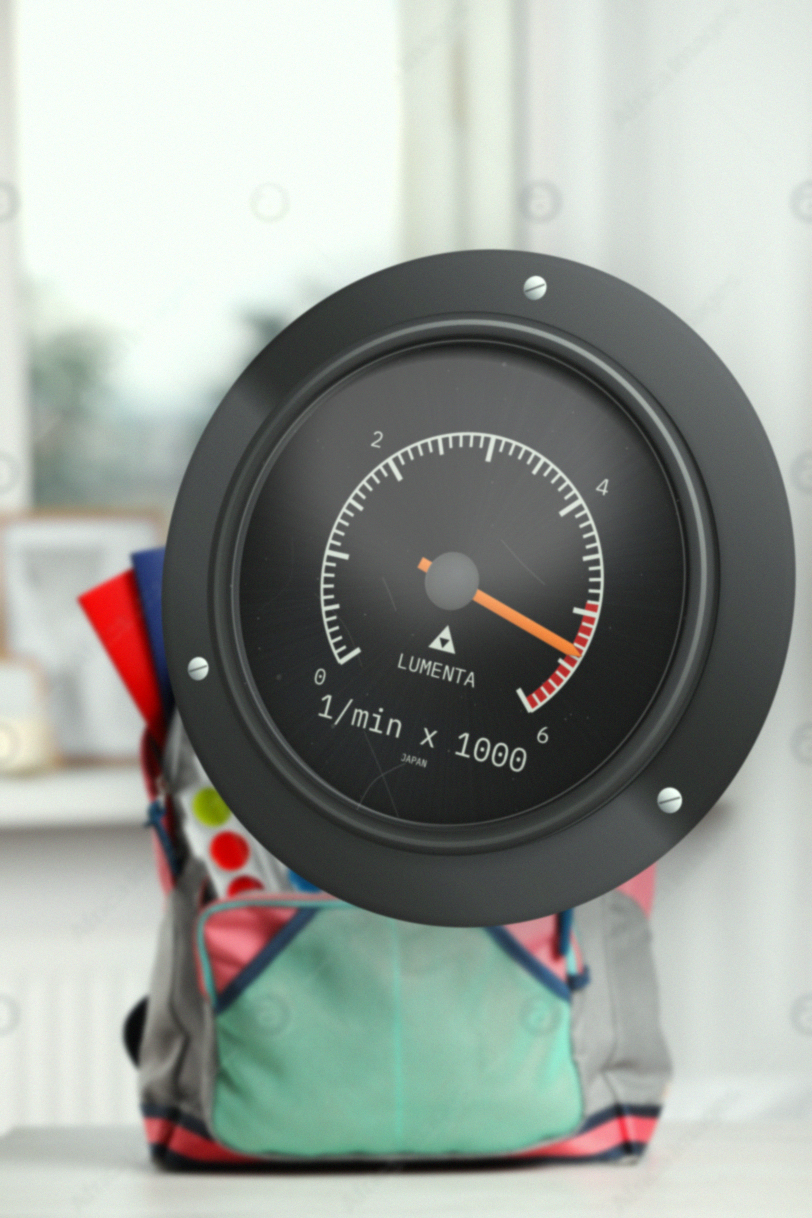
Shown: rpm 5350
